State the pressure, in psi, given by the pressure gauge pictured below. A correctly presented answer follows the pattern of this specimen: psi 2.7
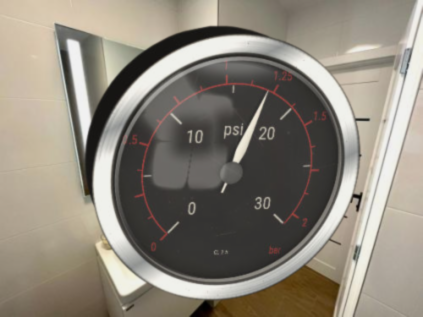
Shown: psi 17.5
